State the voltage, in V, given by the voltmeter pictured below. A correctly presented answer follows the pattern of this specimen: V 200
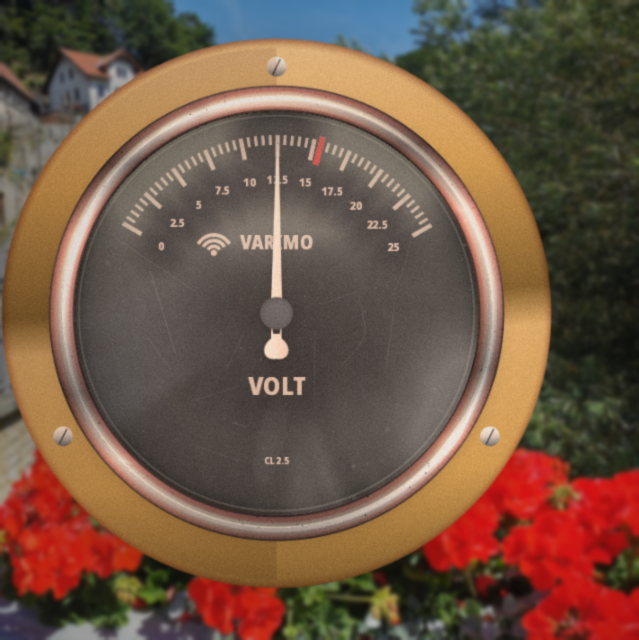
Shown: V 12.5
